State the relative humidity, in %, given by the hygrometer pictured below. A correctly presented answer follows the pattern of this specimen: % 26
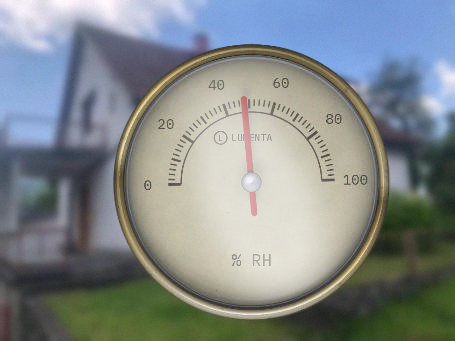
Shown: % 48
